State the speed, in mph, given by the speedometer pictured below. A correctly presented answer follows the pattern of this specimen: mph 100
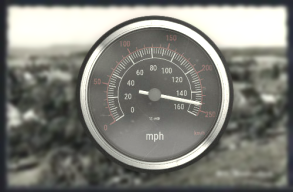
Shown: mph 150
